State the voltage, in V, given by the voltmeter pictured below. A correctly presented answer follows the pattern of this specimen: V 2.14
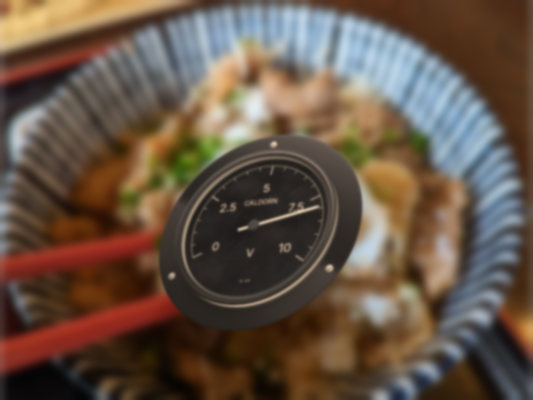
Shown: V 8
